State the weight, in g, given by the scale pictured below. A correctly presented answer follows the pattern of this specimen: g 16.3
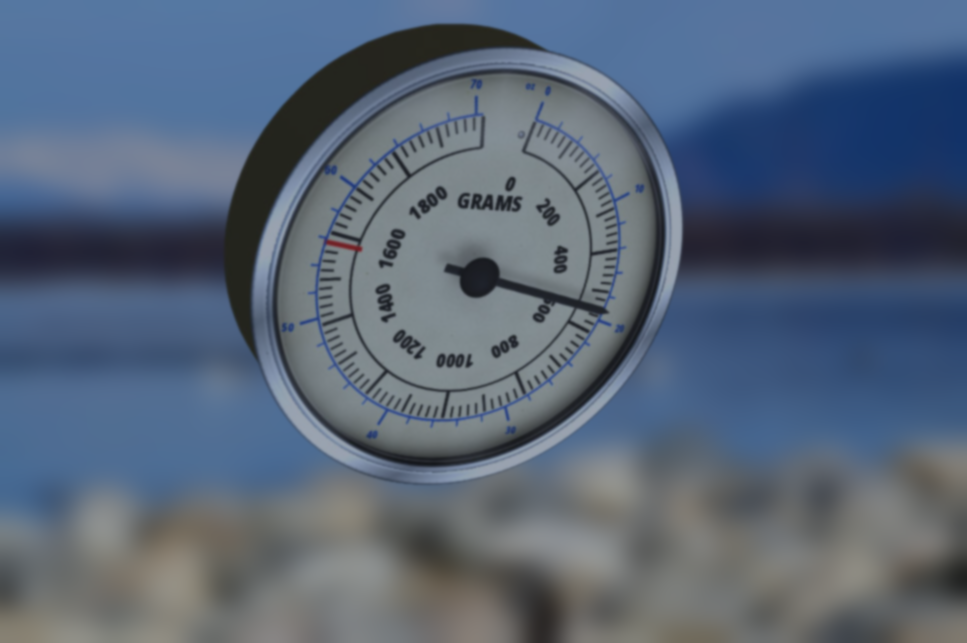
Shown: g 540
